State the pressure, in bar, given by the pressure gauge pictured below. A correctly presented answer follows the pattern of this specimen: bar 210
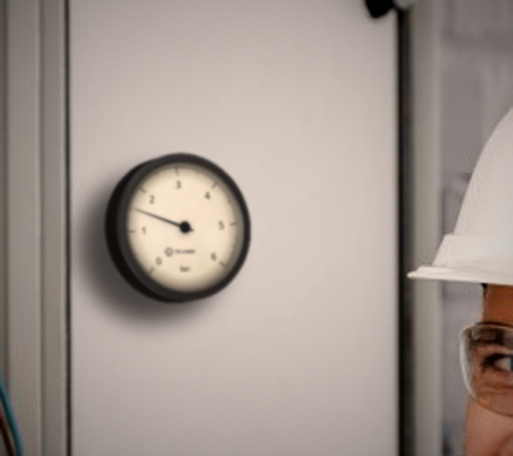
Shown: bar 1.5
